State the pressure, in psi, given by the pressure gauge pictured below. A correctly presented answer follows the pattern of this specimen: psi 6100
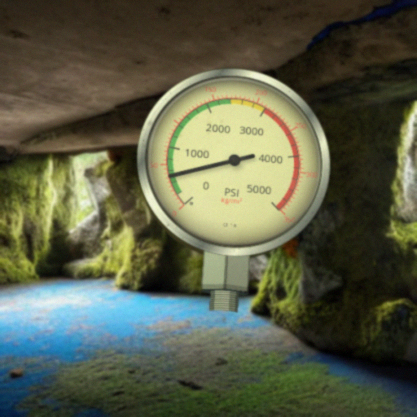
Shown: psi 500
